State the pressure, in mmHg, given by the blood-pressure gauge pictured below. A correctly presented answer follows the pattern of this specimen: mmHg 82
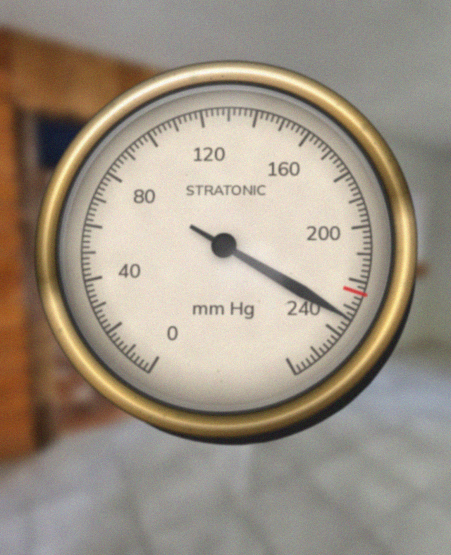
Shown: mmHg 234
